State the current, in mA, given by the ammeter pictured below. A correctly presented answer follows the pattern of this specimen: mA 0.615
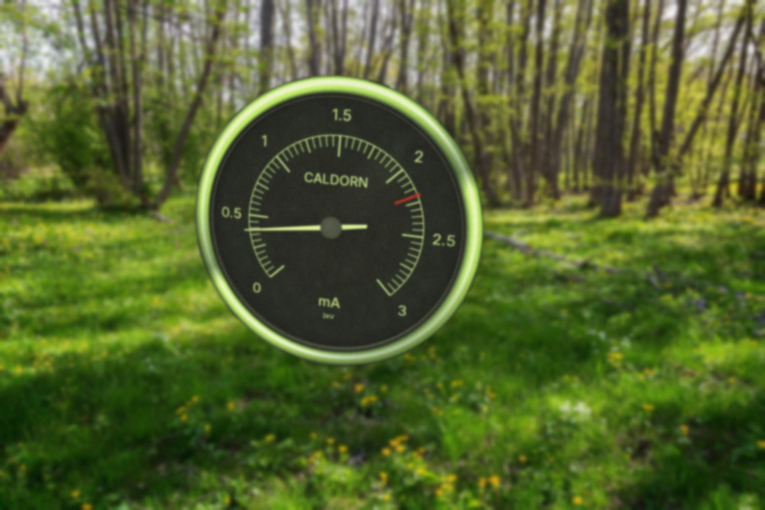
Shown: mA 0.4
